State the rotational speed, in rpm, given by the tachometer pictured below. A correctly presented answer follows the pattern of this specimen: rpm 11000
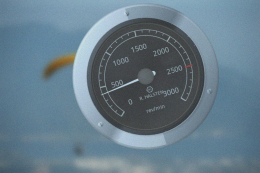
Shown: rpm 400
